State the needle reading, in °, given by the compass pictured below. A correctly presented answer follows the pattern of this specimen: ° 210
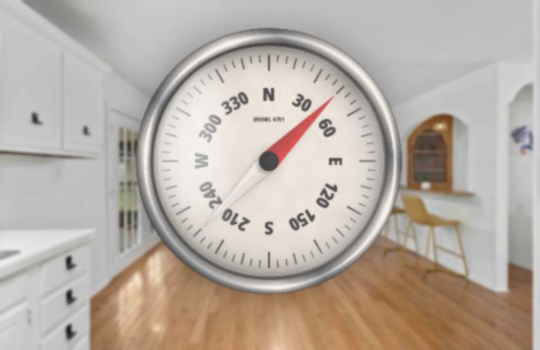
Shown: ° 45
